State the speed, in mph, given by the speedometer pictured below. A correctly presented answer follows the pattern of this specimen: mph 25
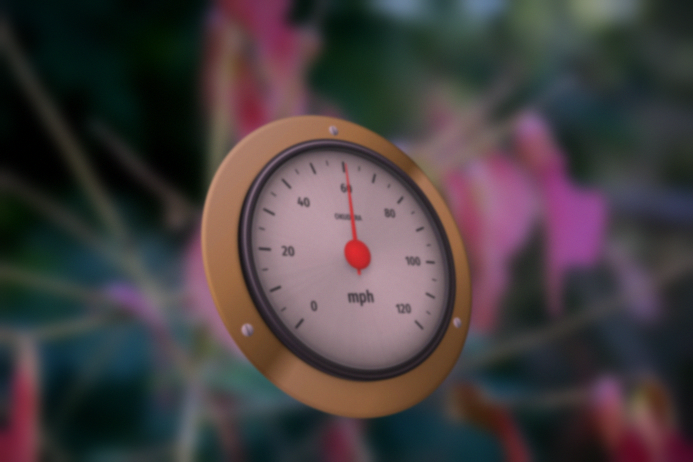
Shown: mph 60
